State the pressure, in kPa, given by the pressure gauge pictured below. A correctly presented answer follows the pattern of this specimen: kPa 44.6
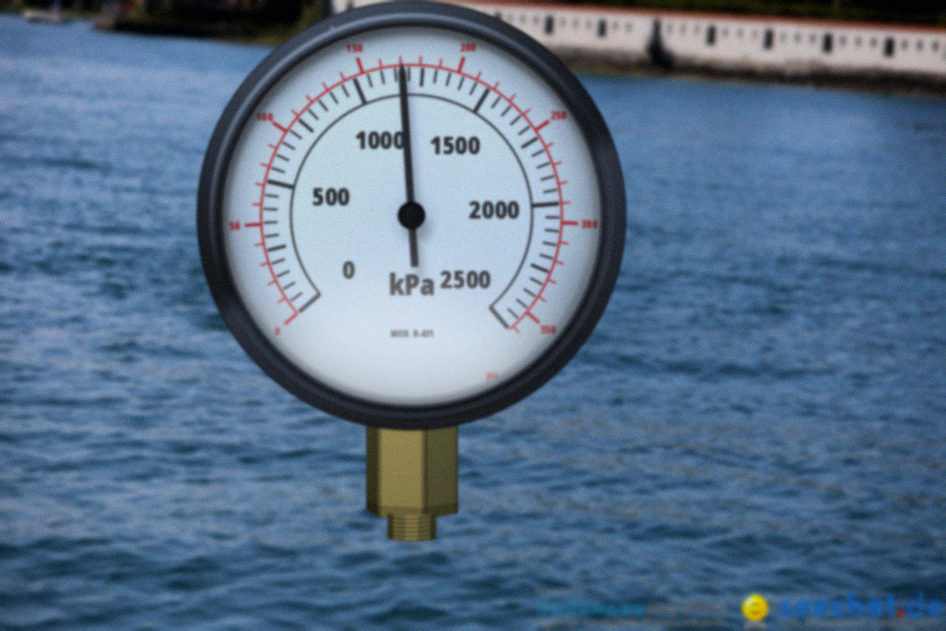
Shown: kPa 1175
